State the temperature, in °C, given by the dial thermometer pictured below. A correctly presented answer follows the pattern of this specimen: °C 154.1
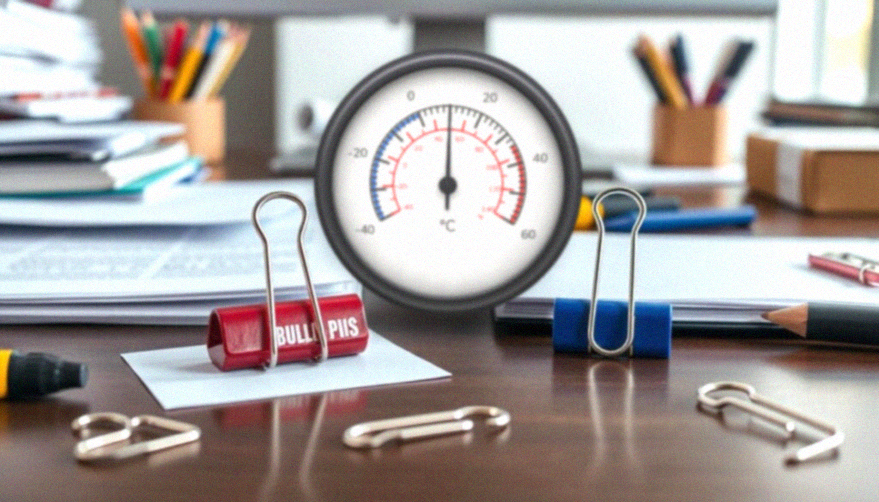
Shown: °C 10
